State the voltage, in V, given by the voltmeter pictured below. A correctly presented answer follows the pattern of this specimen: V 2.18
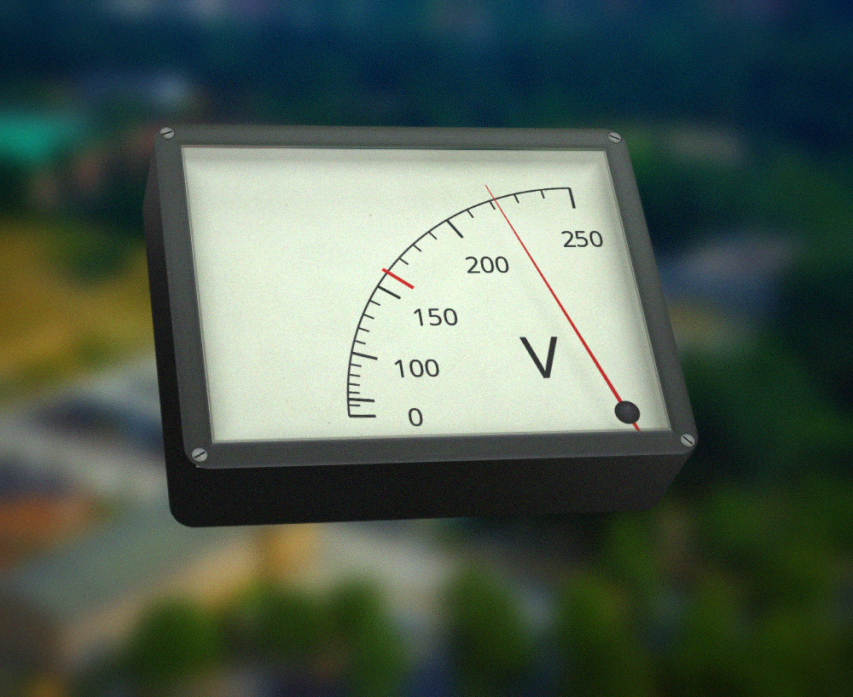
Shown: V 220
